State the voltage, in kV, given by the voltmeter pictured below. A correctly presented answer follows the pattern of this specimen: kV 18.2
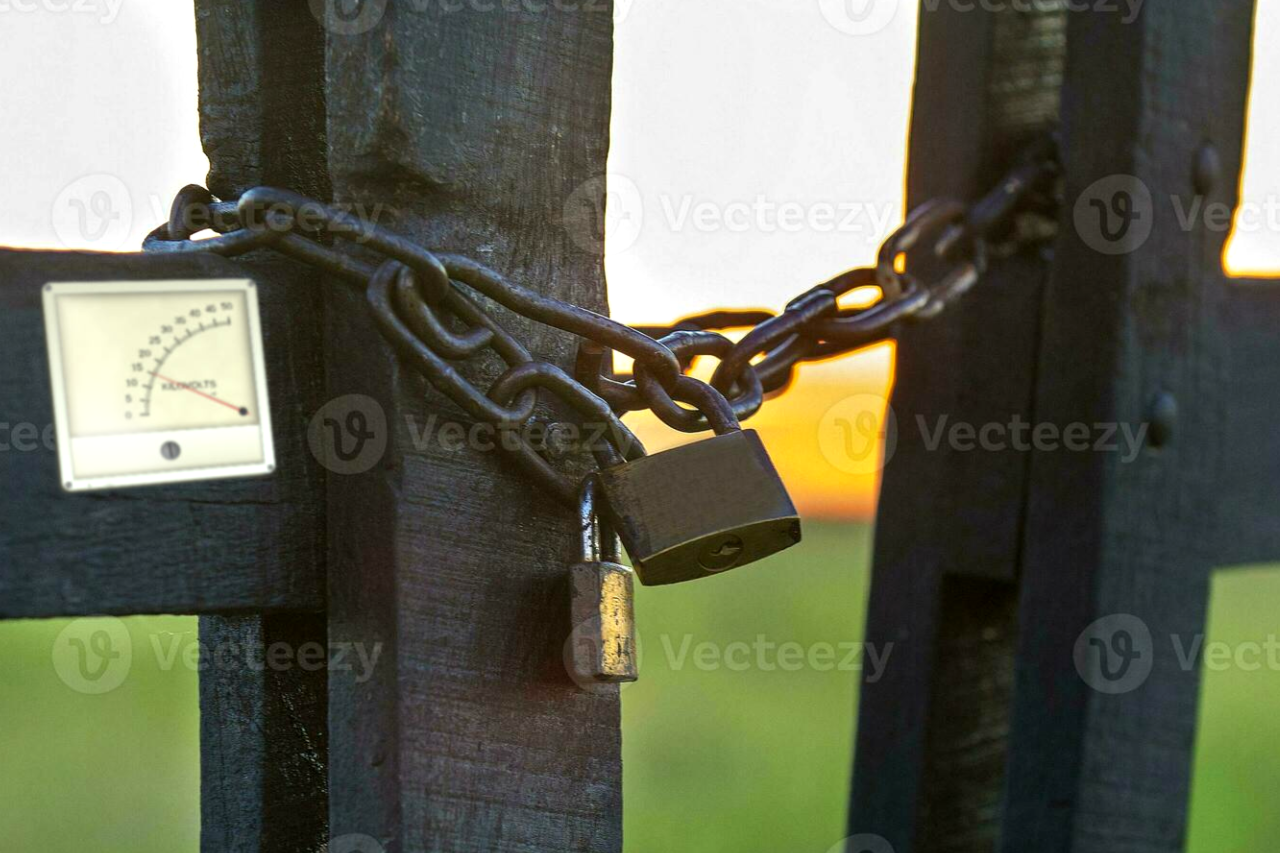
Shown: kV 15
